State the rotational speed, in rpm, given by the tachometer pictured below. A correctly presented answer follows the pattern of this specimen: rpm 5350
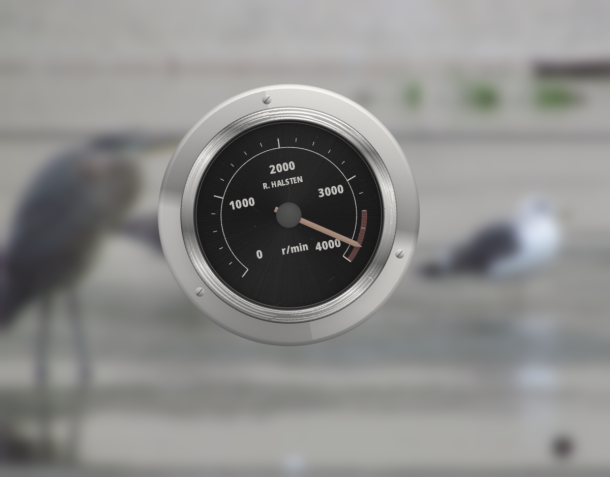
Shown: rpm 3800
